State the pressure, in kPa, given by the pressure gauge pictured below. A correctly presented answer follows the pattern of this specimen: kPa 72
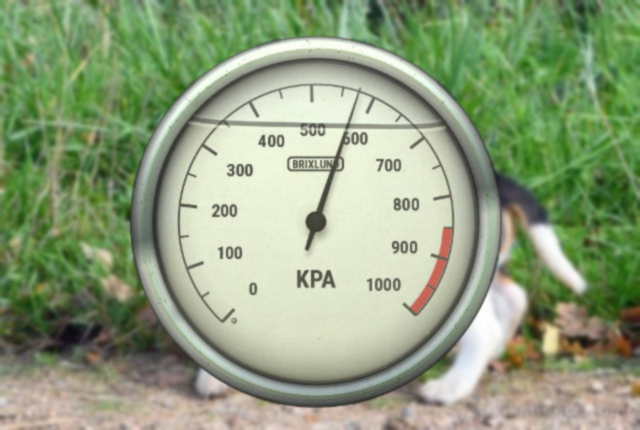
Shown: kPa 575
